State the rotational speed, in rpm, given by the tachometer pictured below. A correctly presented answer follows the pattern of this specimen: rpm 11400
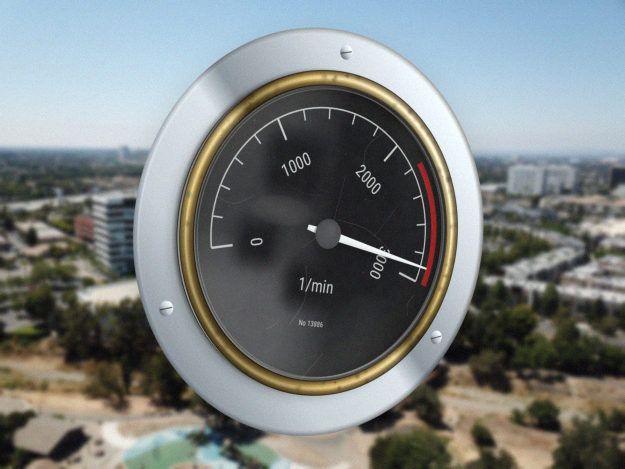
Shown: rpm 2900
